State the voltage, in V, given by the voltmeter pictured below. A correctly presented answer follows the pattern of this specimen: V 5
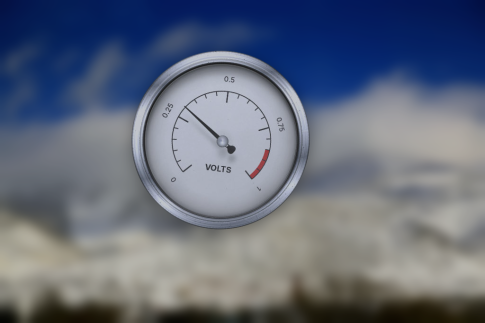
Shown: V 0.3
